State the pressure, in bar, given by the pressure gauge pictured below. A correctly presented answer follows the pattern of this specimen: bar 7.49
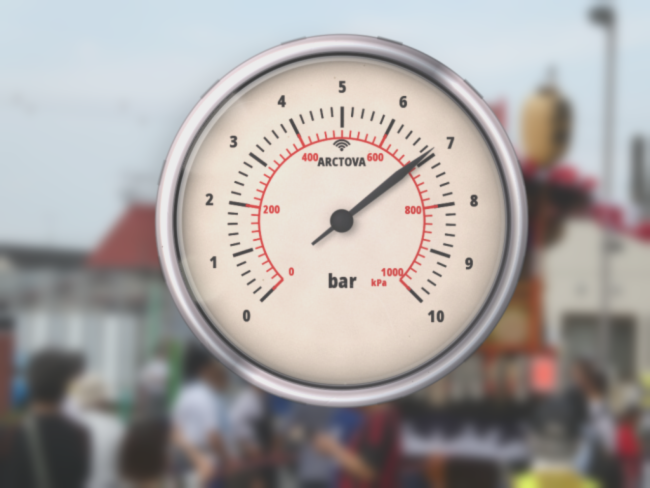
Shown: bar 6.9
